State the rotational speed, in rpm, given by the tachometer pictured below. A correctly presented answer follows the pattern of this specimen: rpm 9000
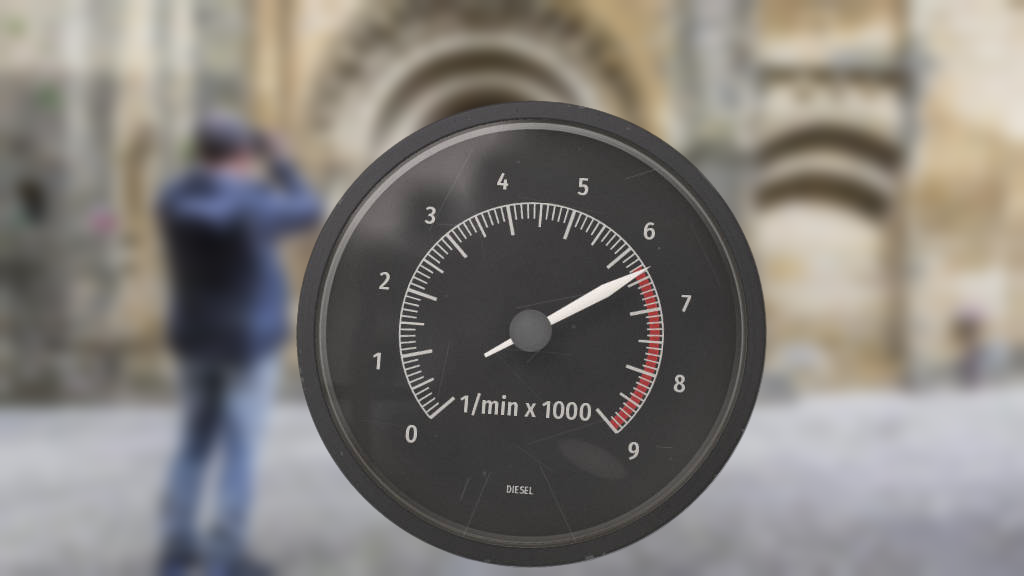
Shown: rpm 6400
